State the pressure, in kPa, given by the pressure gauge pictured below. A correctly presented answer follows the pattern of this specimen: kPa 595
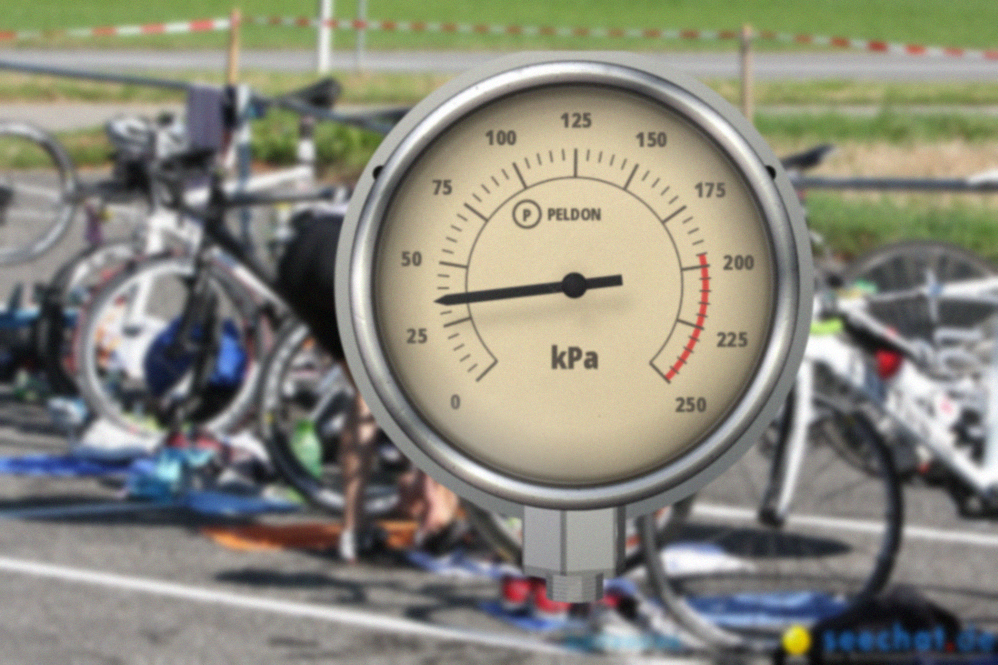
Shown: kPa 35
